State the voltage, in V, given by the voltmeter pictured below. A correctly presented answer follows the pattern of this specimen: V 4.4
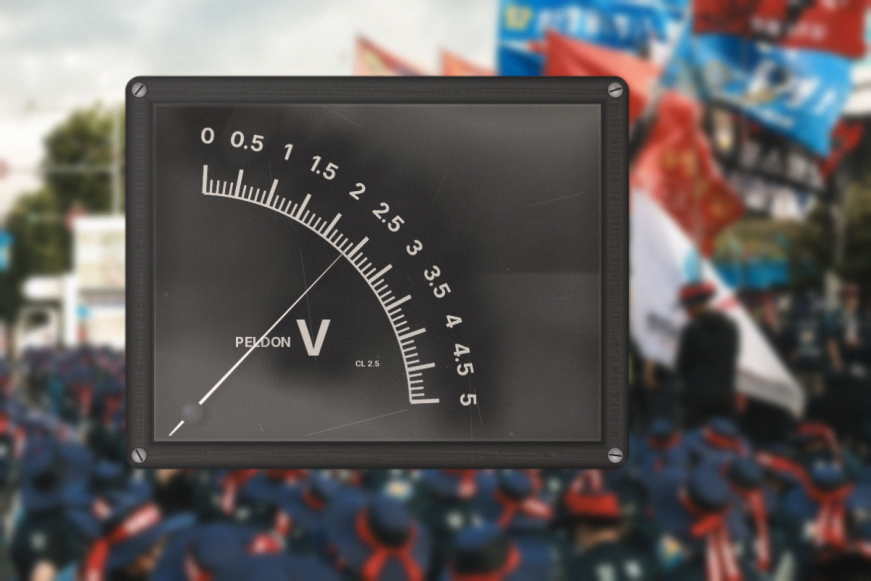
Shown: V 2.4
